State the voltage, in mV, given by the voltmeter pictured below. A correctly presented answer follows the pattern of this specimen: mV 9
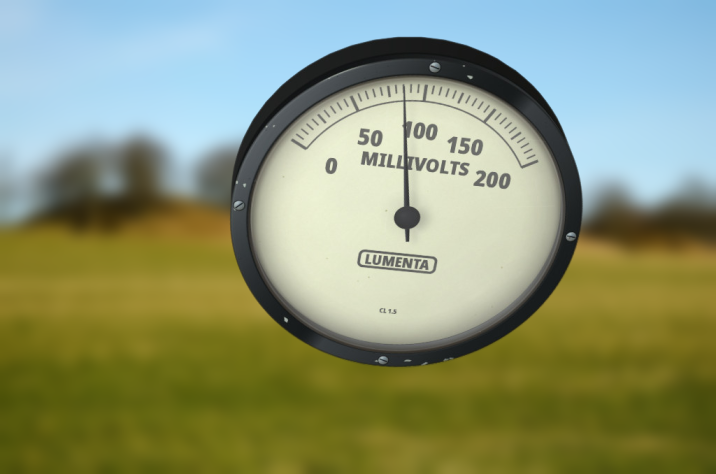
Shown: mV 85
